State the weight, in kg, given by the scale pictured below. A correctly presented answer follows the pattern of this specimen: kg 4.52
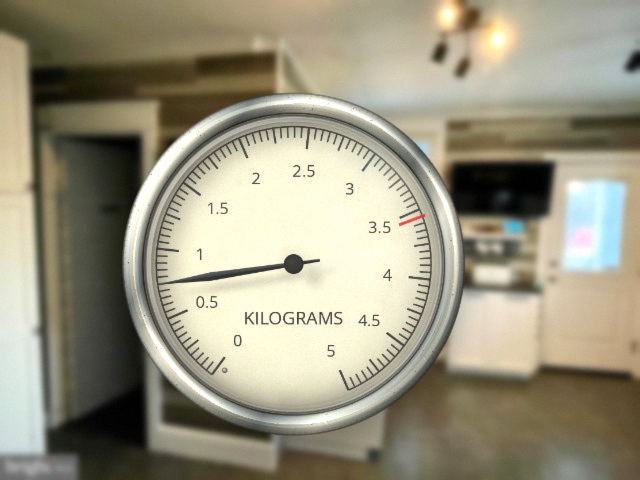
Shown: kg 0.75
